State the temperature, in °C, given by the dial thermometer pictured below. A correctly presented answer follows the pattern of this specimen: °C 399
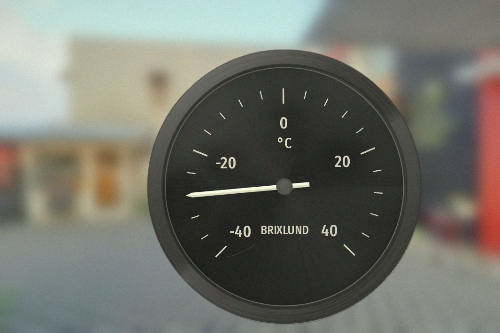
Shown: °C -28
